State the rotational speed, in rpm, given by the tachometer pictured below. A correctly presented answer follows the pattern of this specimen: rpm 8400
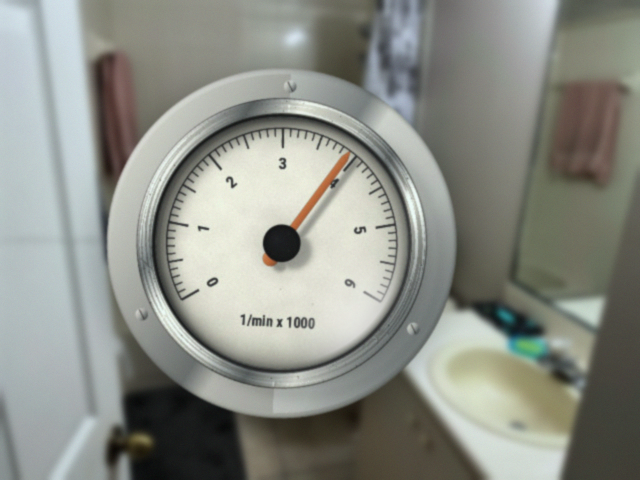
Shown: rpm 3900
